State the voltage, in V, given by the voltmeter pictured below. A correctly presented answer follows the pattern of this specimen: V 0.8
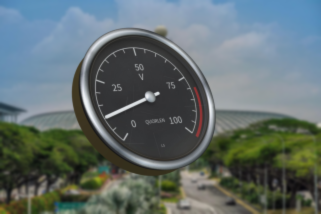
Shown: V 10
